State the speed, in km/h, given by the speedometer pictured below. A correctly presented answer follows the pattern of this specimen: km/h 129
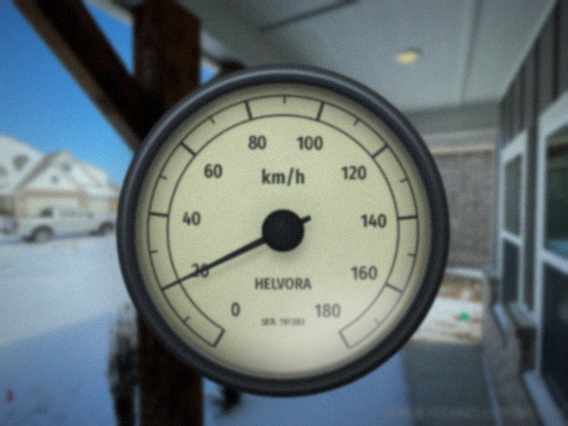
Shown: km/h 20
